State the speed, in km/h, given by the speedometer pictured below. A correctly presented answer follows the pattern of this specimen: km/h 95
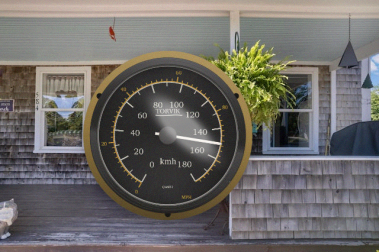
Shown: km/h 150
